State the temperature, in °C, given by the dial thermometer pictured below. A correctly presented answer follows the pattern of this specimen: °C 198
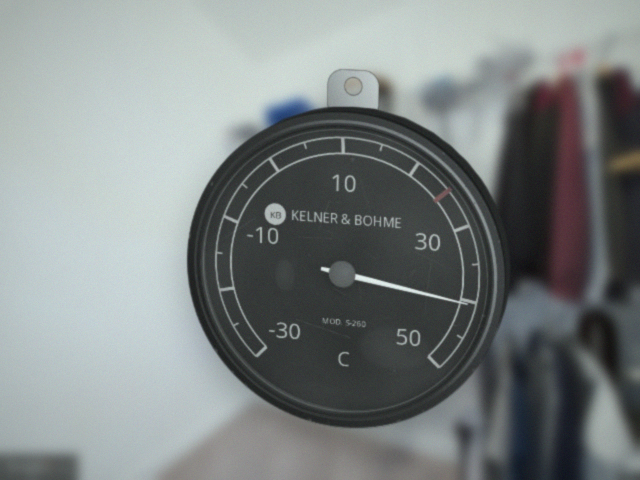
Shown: °C 40
